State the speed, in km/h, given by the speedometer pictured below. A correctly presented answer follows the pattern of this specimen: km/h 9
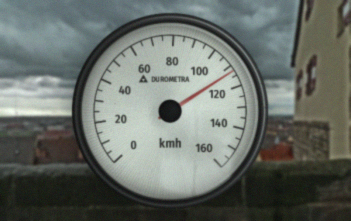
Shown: km/h 112.5
